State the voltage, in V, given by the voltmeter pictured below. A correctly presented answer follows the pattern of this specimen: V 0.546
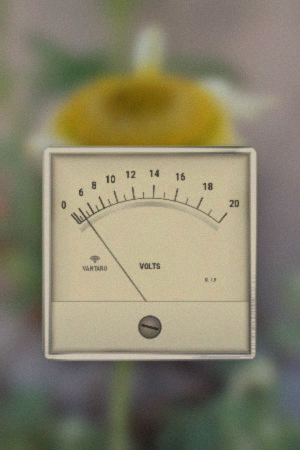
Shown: V 4
